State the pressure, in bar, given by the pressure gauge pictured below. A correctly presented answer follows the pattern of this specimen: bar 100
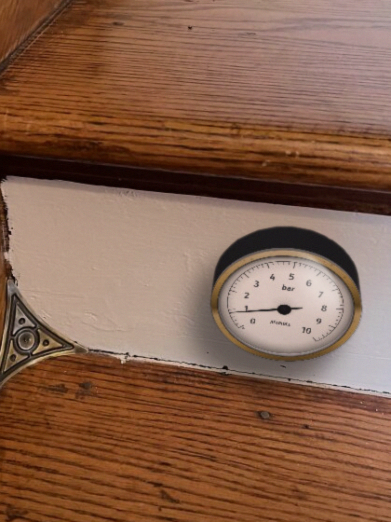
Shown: bar 1
